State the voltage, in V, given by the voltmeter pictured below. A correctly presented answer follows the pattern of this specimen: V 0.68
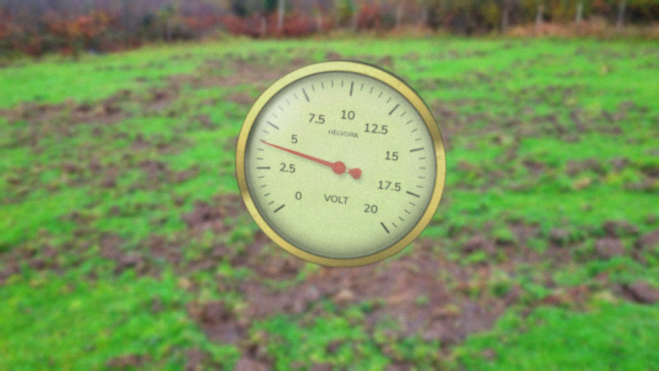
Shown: V 4
